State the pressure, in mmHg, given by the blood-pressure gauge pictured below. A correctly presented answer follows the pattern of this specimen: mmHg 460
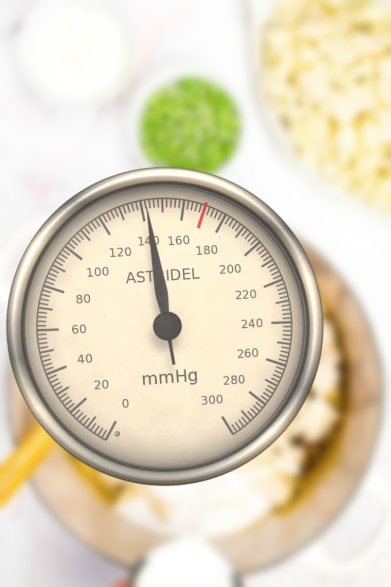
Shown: mmHg 142
